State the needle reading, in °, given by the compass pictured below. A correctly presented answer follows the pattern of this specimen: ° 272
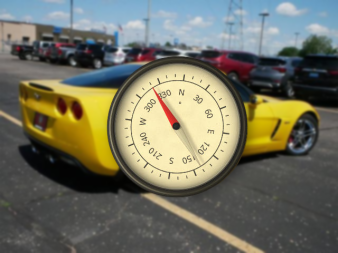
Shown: ° 320
